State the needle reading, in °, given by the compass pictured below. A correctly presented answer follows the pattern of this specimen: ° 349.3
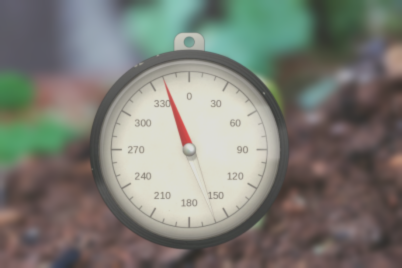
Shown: ° 340
